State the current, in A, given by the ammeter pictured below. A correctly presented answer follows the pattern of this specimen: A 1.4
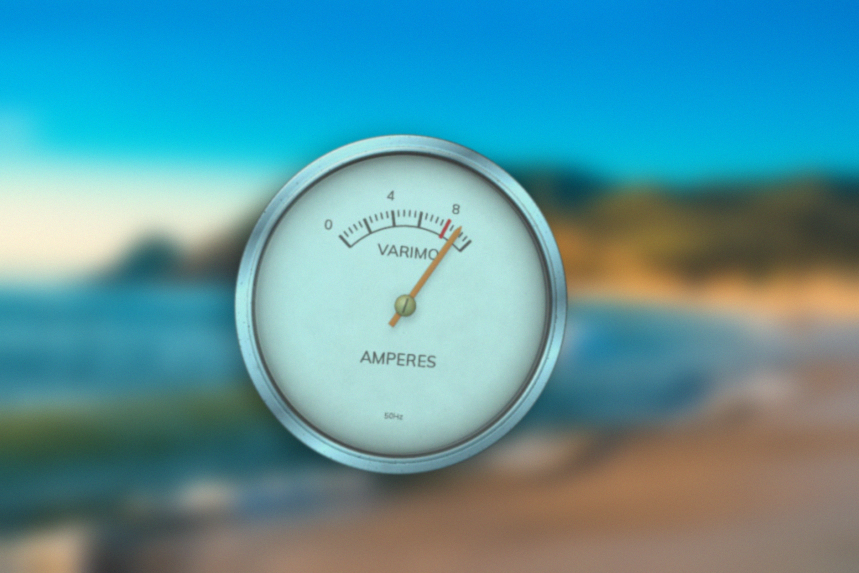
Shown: A 8.8
